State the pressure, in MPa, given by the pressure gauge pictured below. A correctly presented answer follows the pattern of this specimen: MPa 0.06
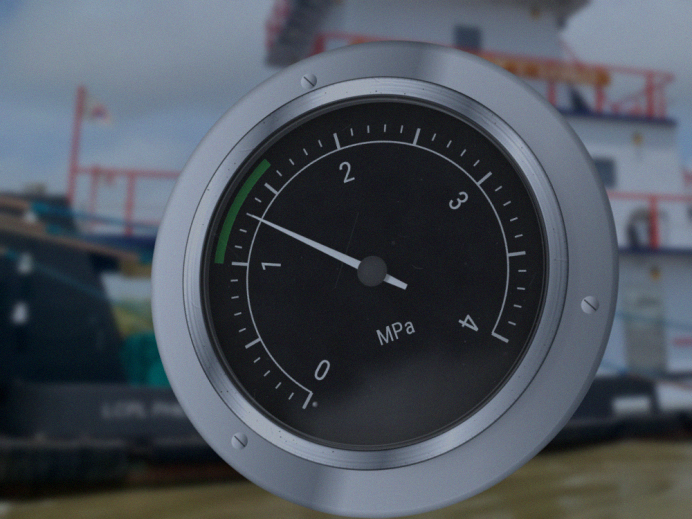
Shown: MPa 1.3
